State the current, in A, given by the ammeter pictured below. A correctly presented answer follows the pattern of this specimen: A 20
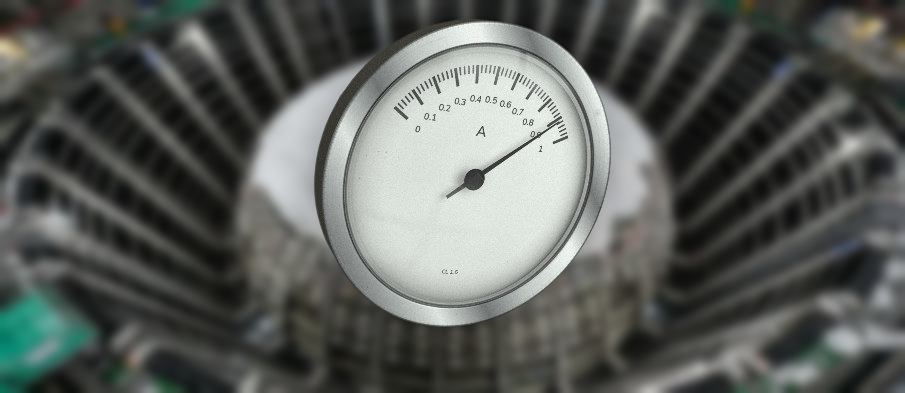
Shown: A 0.9
